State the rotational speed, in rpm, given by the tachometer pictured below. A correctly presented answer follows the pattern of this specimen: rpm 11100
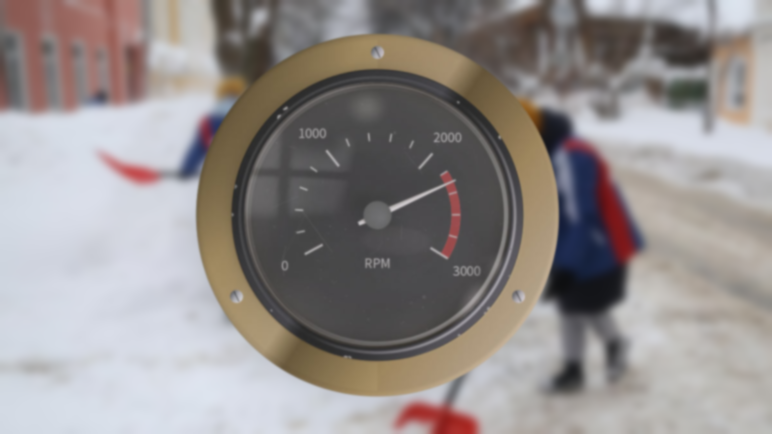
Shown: rpm 2300
